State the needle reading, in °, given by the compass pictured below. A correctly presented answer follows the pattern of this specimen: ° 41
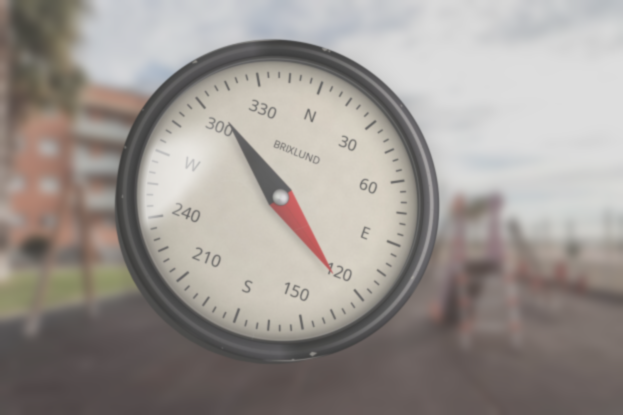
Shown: ° 125
